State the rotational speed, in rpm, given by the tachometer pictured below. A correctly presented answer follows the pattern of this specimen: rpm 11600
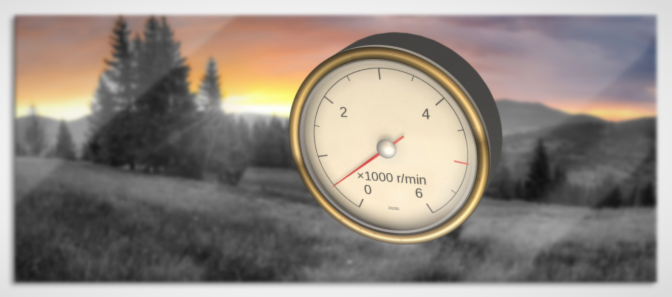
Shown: rpm 500
